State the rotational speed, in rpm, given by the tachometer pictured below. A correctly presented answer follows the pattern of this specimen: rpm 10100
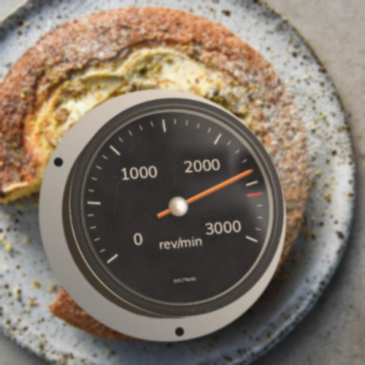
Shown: rpm 2400
